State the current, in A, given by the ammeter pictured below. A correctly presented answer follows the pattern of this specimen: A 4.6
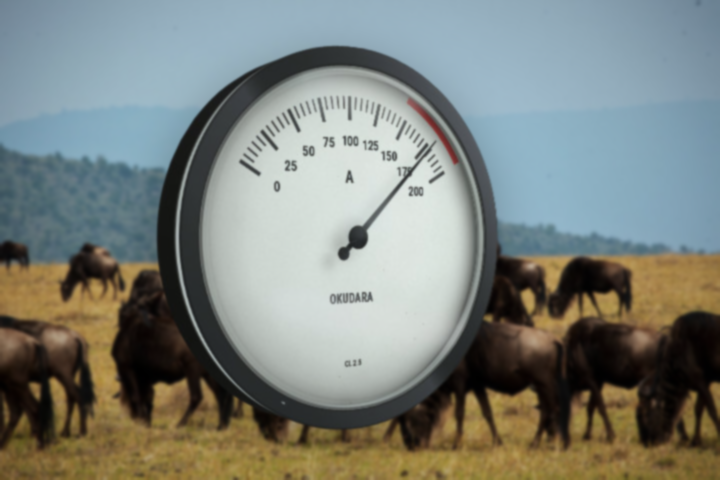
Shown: A 175
